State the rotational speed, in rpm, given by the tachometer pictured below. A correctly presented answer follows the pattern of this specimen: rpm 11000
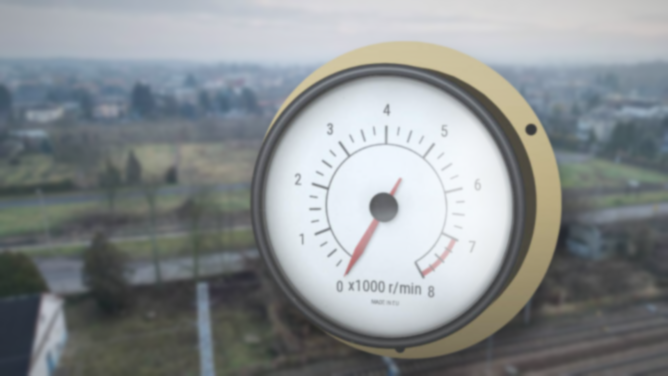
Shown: rpm 0
